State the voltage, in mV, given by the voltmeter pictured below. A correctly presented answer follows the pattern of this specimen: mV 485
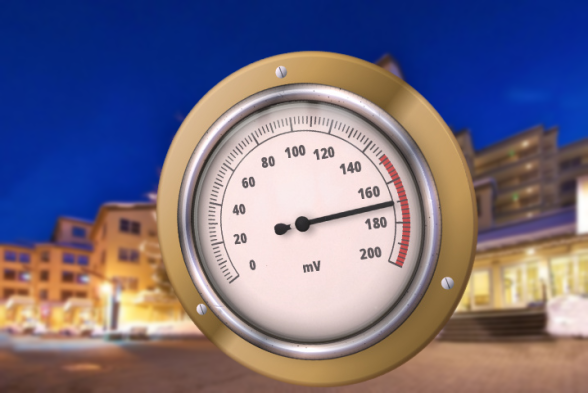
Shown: mV 170
